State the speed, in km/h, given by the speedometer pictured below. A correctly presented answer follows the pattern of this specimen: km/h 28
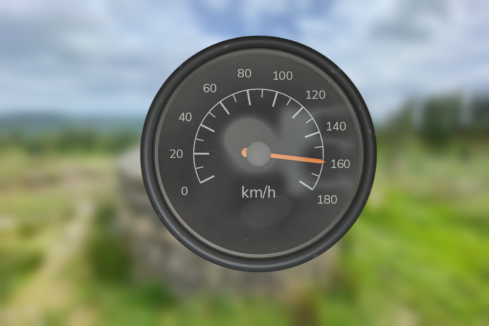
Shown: km/h 160
